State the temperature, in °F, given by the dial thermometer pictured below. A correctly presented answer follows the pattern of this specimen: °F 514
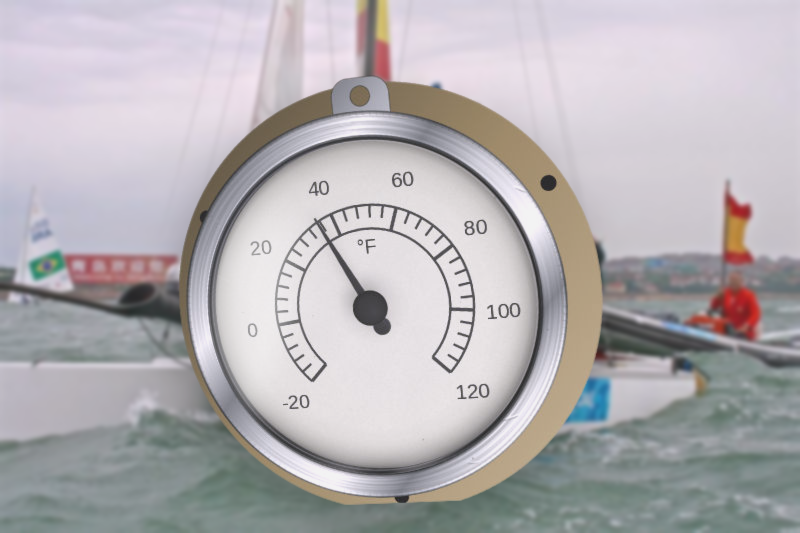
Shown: °F 36
